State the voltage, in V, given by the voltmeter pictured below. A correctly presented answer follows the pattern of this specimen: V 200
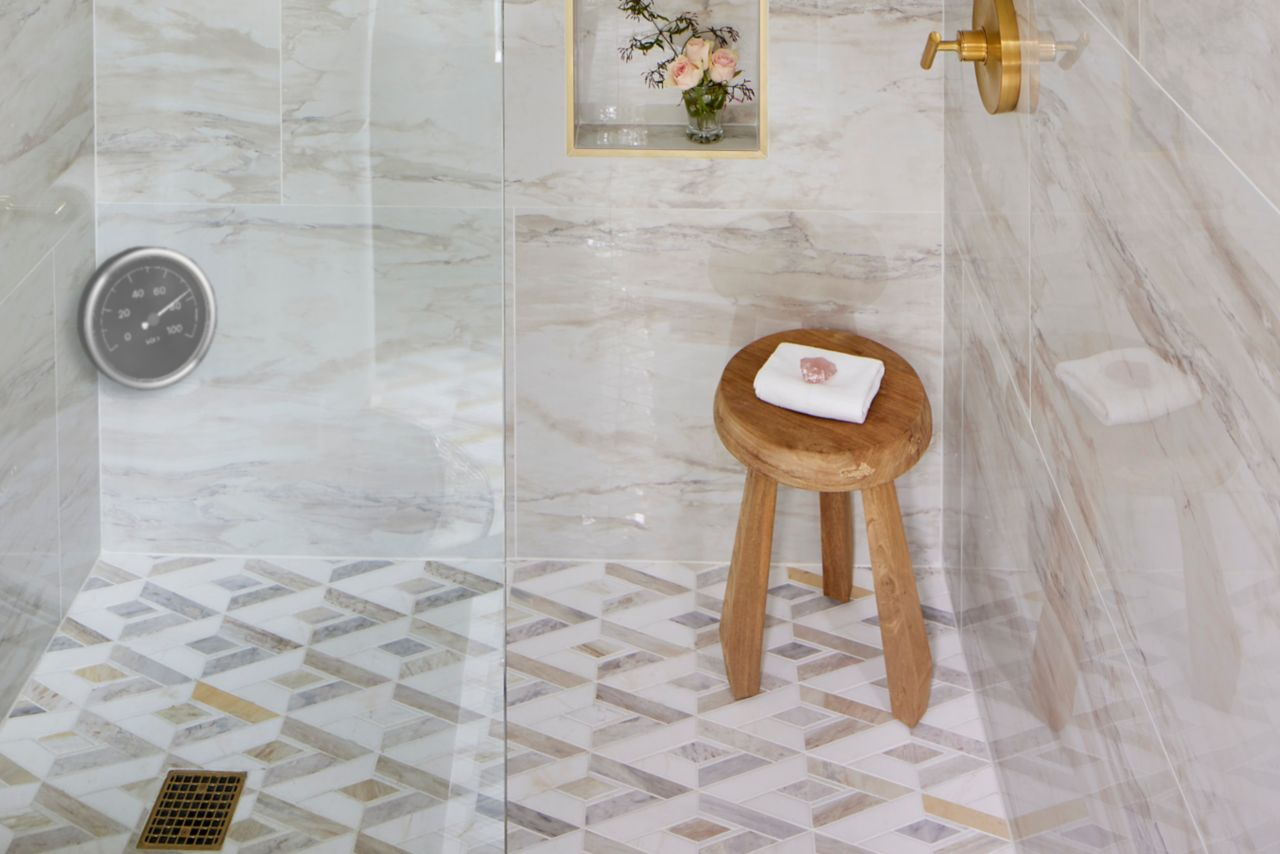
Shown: V 75
